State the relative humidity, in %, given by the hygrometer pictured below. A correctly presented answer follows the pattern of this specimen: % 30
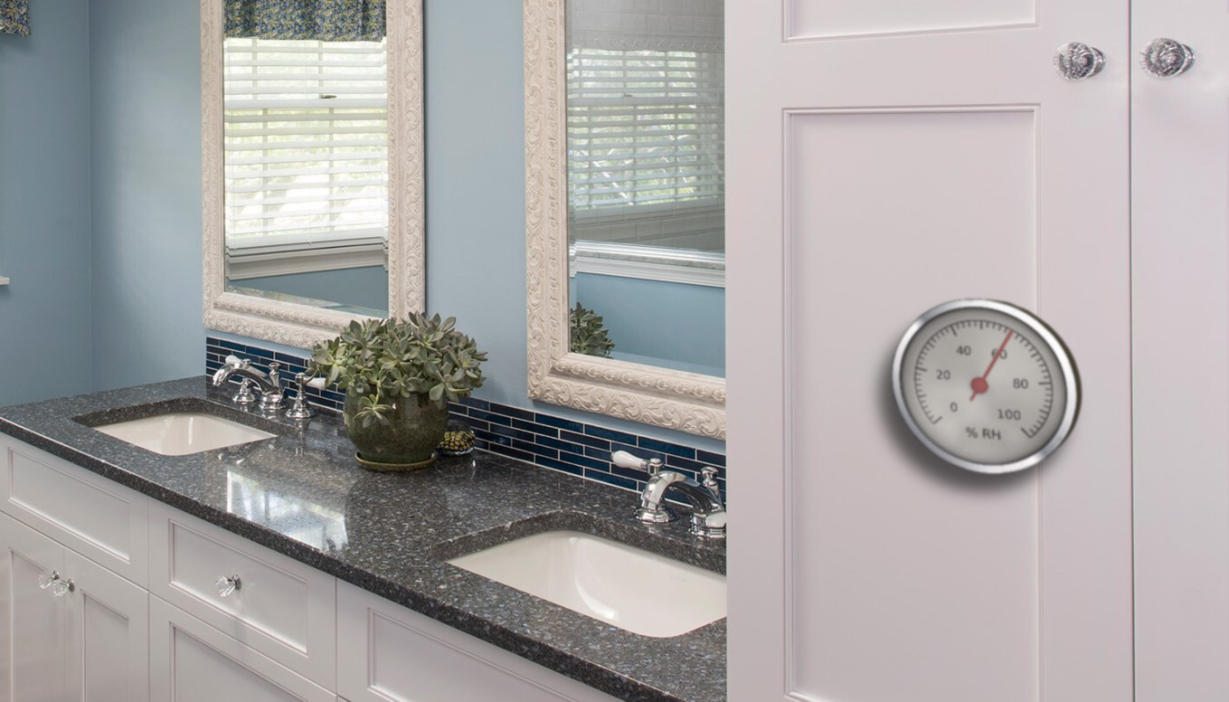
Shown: % 60
